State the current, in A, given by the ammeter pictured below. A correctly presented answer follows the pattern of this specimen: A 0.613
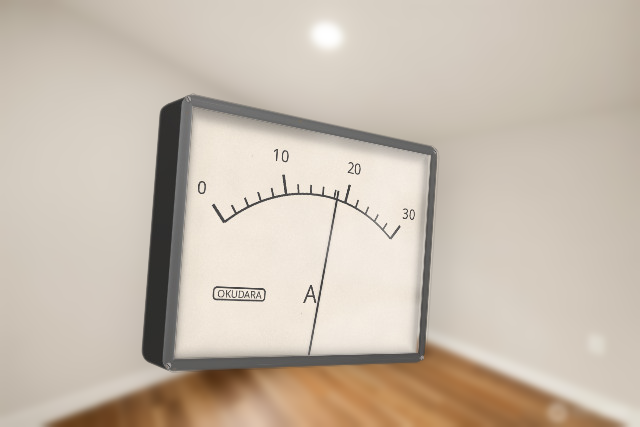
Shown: A 18
